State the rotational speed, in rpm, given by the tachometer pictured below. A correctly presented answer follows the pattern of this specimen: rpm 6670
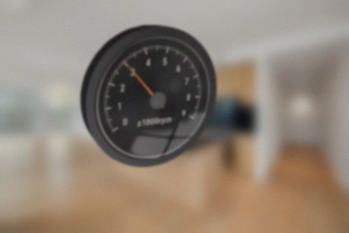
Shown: rpm 3000
